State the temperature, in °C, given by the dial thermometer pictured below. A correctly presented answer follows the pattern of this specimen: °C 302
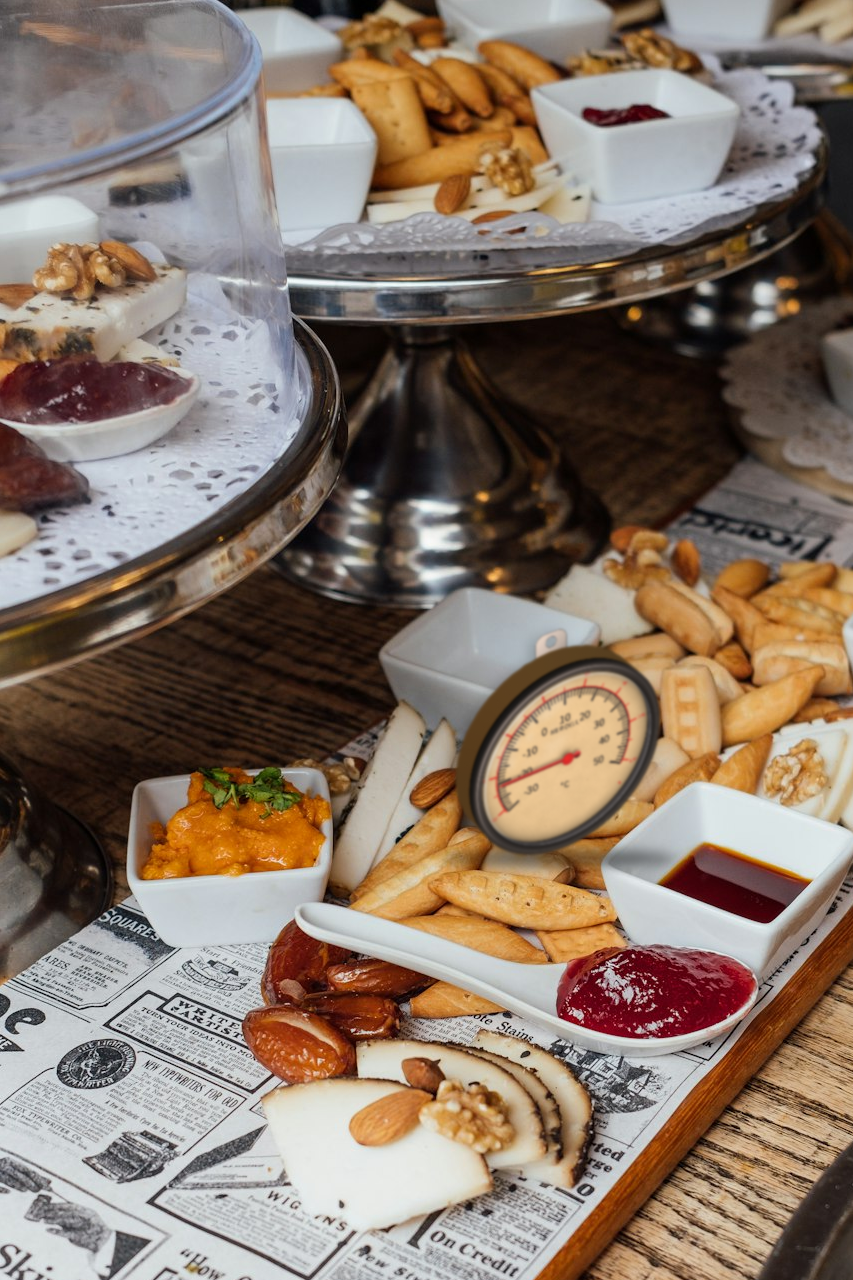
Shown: °C -20
